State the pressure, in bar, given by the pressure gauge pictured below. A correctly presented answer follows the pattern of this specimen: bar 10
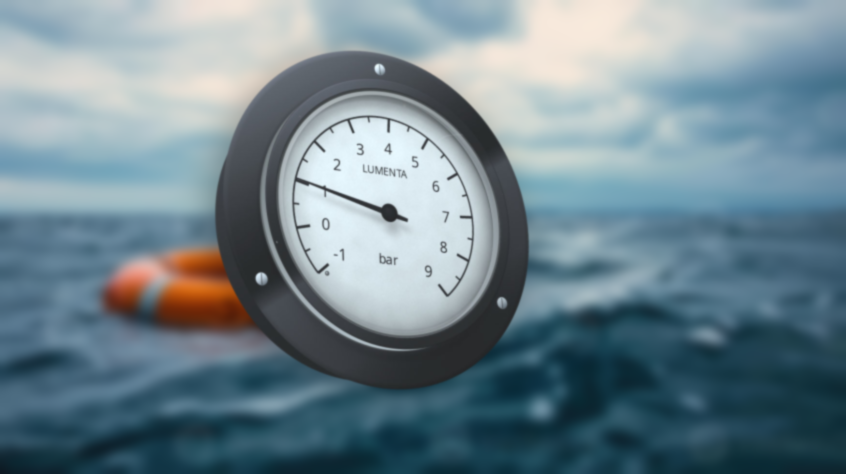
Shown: bar 1
